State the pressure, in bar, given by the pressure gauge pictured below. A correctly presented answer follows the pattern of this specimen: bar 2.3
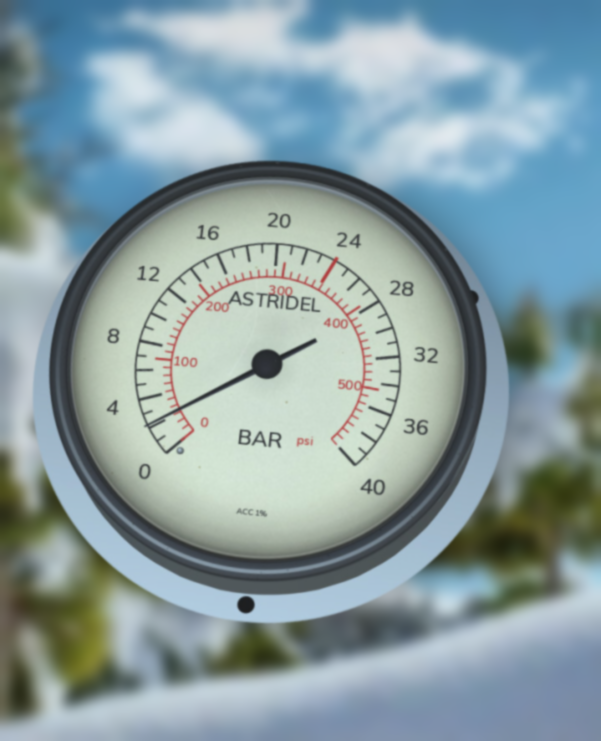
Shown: bar 2
